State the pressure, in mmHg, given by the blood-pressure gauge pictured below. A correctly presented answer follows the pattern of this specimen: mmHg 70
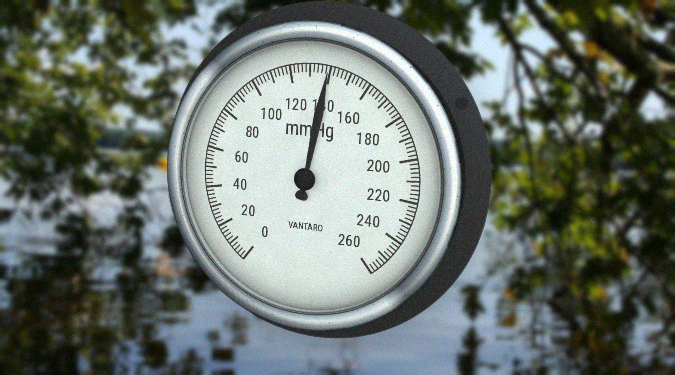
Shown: mmHg 140
